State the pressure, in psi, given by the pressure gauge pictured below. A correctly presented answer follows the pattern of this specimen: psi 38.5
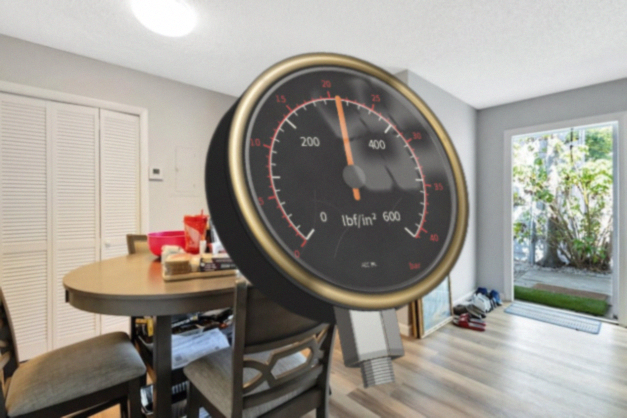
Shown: psi 300
